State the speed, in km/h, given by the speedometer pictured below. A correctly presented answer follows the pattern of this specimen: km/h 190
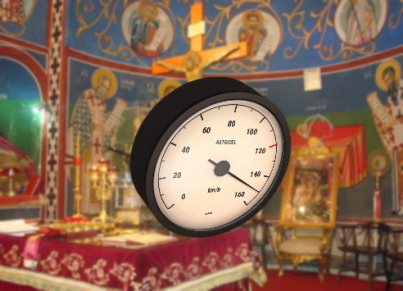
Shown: km/h 150
